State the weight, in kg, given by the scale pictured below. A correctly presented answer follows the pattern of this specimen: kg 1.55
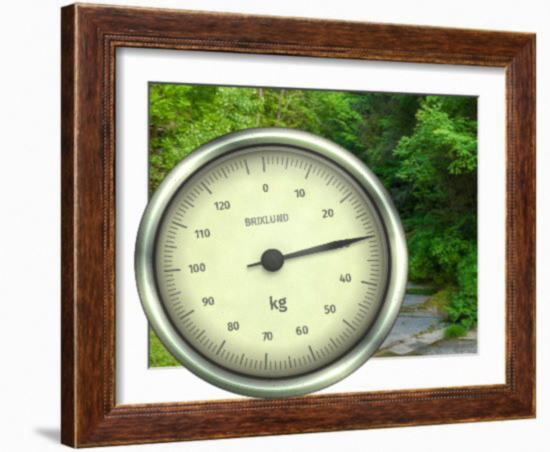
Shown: kg 30
